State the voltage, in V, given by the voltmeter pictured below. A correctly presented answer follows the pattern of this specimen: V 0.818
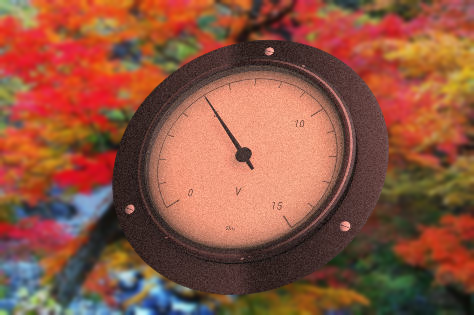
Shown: V 5
